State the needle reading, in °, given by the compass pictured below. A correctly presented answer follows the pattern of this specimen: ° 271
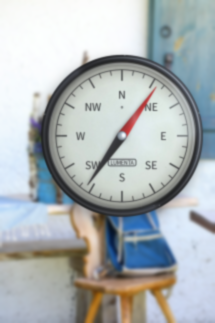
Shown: ° 35
